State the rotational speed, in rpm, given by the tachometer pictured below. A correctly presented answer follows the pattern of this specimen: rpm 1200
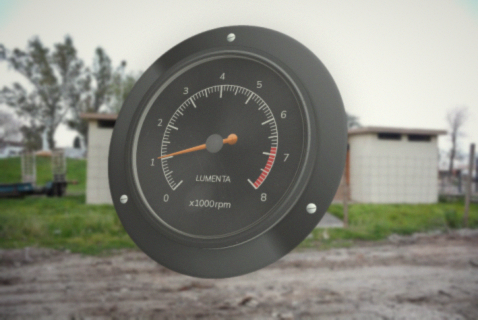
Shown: rpm 1000
